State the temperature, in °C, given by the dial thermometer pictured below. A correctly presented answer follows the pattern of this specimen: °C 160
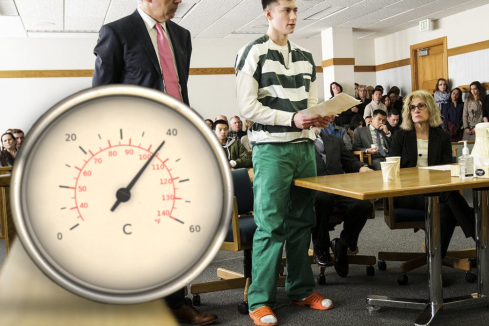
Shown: °C 40
